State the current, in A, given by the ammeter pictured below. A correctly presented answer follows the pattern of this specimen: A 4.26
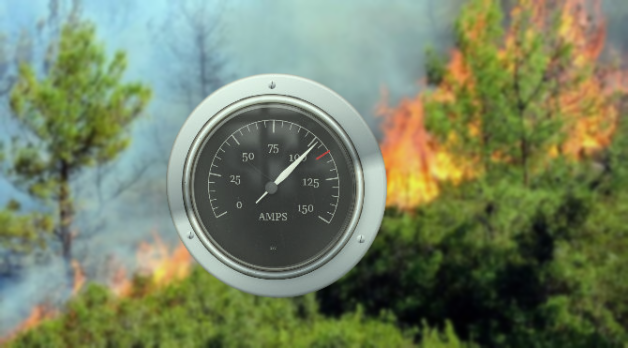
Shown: A 102.5
